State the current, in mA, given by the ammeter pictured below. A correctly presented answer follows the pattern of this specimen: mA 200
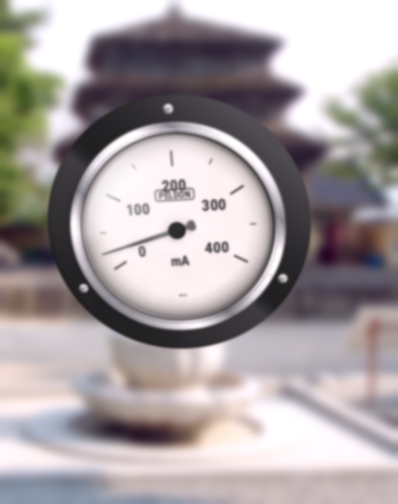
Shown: mA 25
